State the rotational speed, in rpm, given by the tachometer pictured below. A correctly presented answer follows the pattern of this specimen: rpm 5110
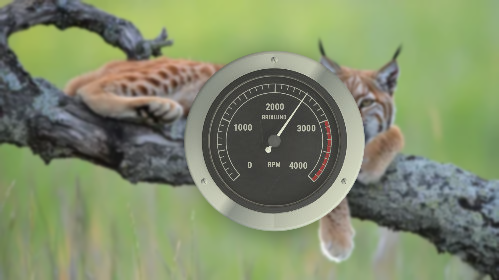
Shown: rpm 2500
